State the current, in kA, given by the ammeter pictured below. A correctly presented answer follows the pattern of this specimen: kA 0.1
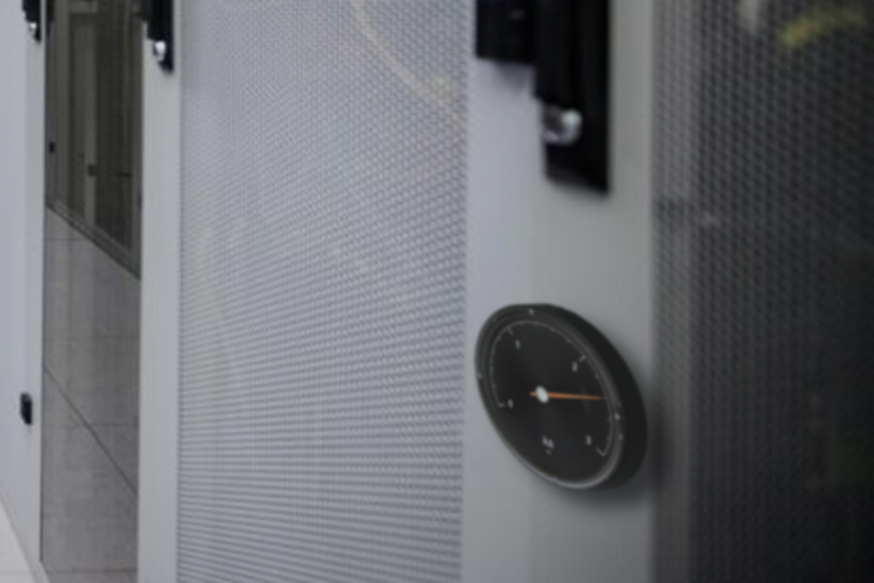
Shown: kA 2.4
